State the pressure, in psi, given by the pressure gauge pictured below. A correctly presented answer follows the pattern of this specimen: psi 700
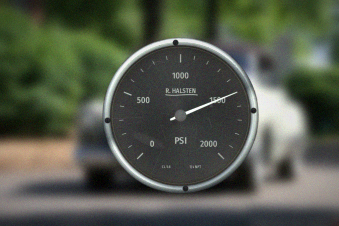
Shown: psi 1500
